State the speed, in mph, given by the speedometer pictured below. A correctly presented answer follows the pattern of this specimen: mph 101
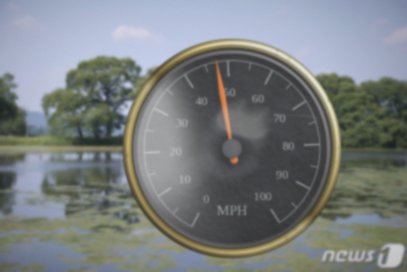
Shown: mph 47.5
